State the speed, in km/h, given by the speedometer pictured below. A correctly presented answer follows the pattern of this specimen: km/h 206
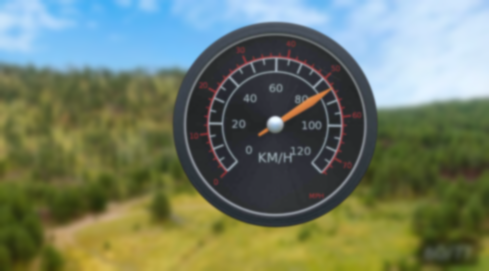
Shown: km/h 85
